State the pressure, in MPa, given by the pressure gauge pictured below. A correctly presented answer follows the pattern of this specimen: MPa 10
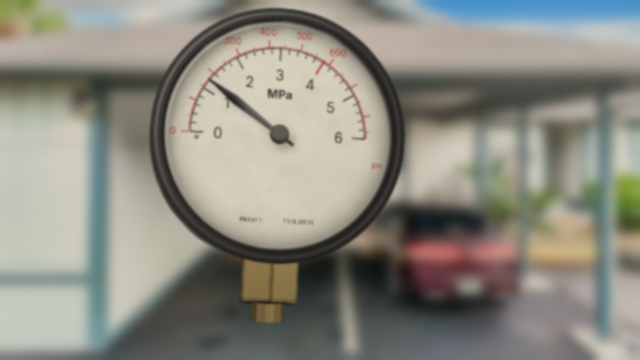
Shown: MPa 1.2
